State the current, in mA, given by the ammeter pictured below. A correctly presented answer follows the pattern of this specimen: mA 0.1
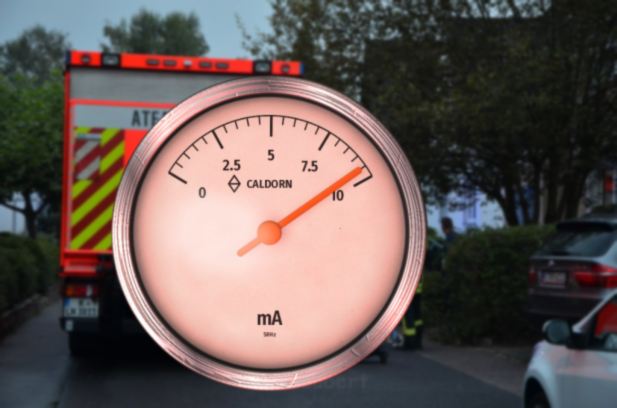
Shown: mA 9.5
